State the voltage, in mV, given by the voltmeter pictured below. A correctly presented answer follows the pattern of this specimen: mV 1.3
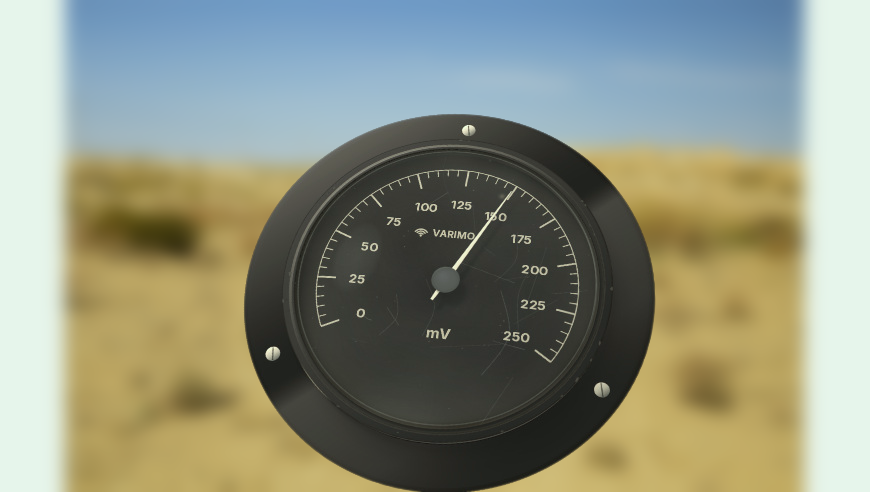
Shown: mV 150
